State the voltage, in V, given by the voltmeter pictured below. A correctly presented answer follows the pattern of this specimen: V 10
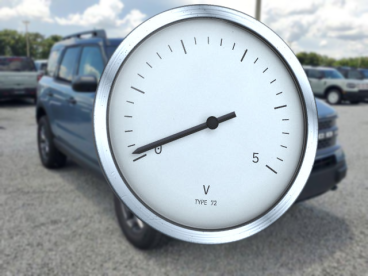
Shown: V 0.1
